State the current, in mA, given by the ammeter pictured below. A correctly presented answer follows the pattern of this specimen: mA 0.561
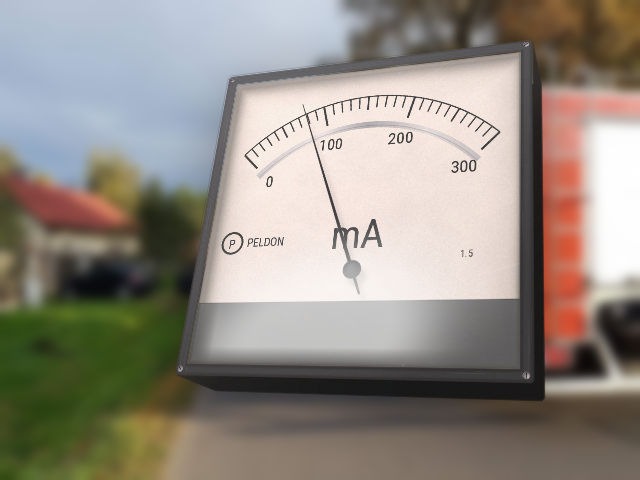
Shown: mA 80
